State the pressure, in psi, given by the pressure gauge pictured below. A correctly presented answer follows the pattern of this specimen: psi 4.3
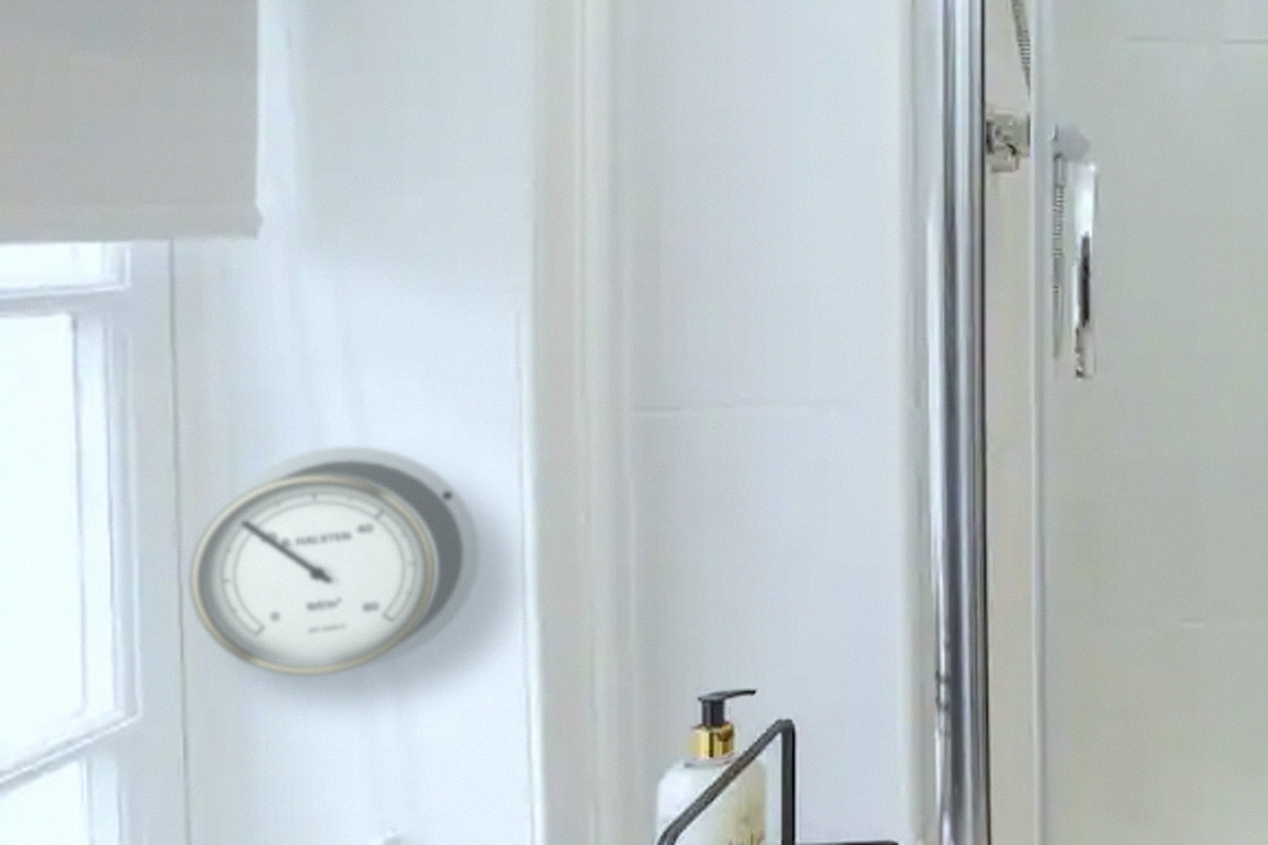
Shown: psi 20
